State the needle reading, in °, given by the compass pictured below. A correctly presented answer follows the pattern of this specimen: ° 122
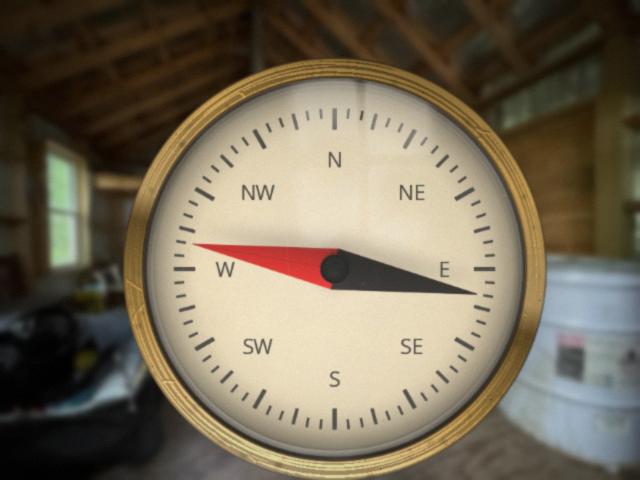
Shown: ° 280
